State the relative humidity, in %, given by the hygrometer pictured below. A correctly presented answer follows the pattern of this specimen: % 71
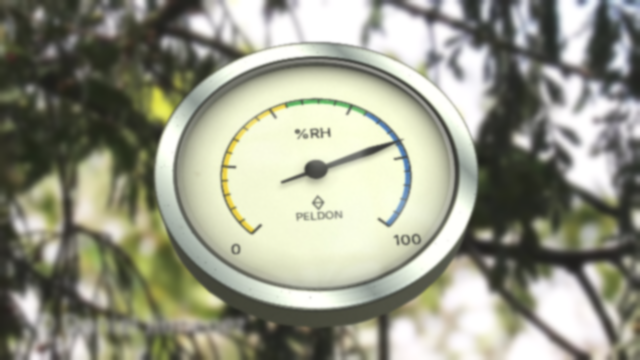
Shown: % 76
